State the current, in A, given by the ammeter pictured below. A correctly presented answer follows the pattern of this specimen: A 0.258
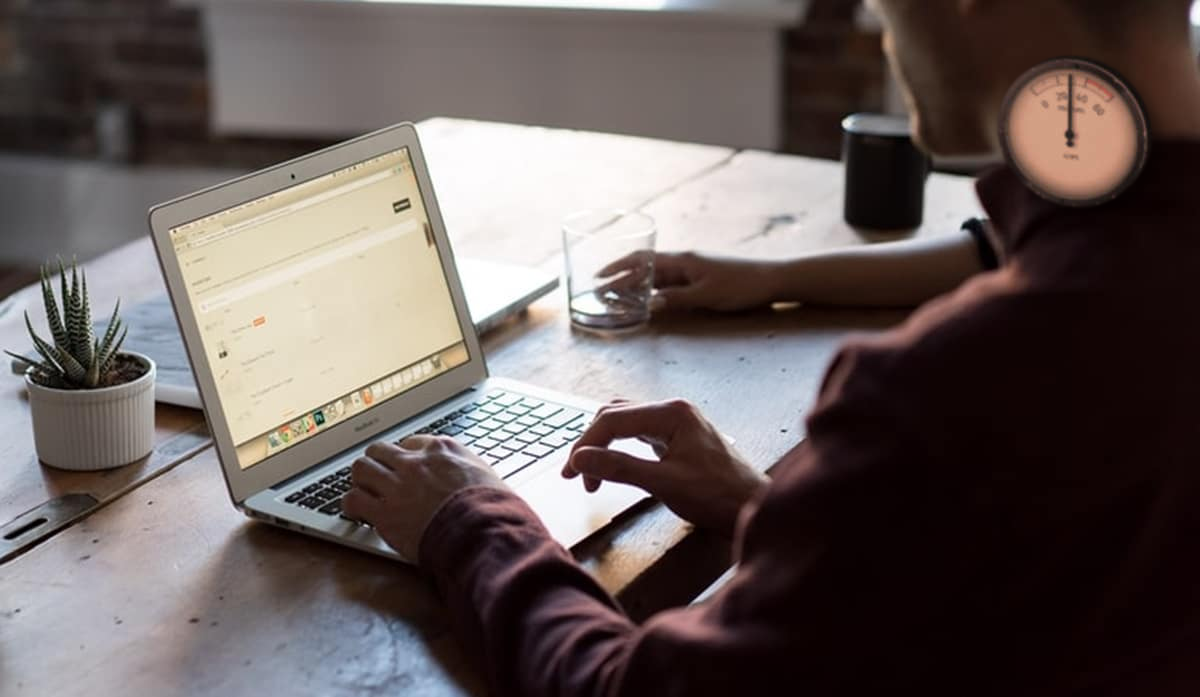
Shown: A 30
